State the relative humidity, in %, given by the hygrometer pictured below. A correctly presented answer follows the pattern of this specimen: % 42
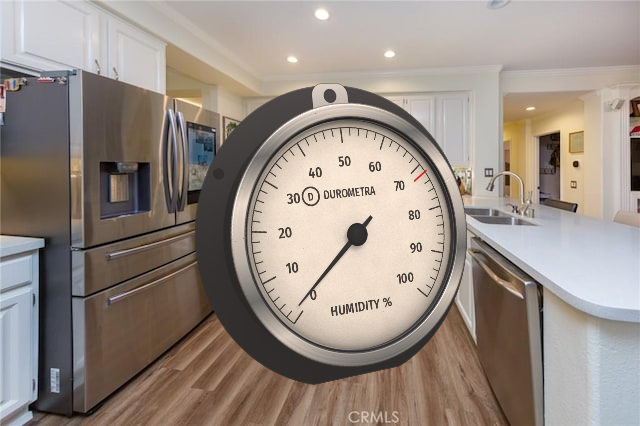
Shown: % 2
